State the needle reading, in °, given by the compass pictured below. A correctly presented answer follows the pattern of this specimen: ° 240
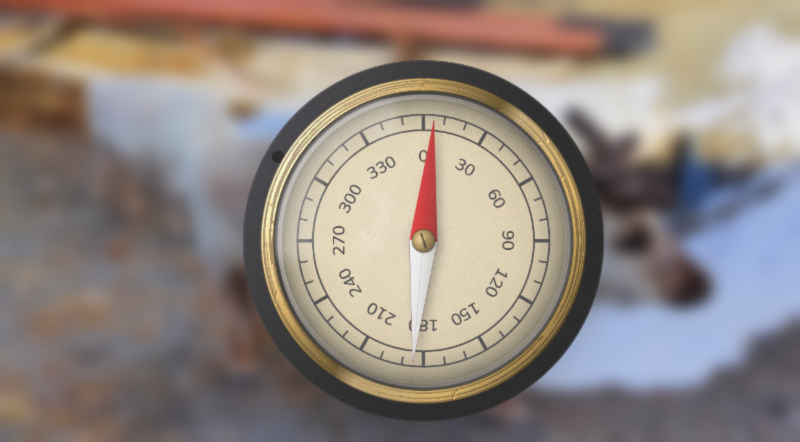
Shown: ° 5
